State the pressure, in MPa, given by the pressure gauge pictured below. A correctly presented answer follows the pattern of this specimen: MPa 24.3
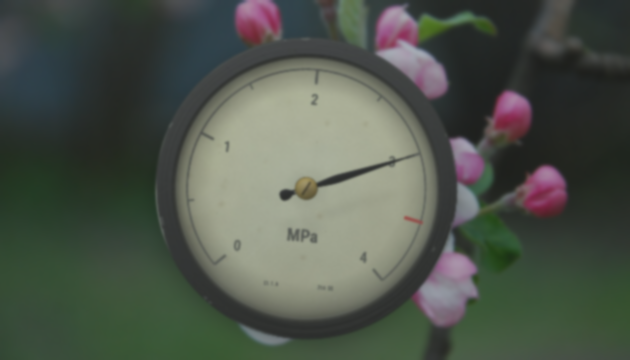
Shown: MPa 3
